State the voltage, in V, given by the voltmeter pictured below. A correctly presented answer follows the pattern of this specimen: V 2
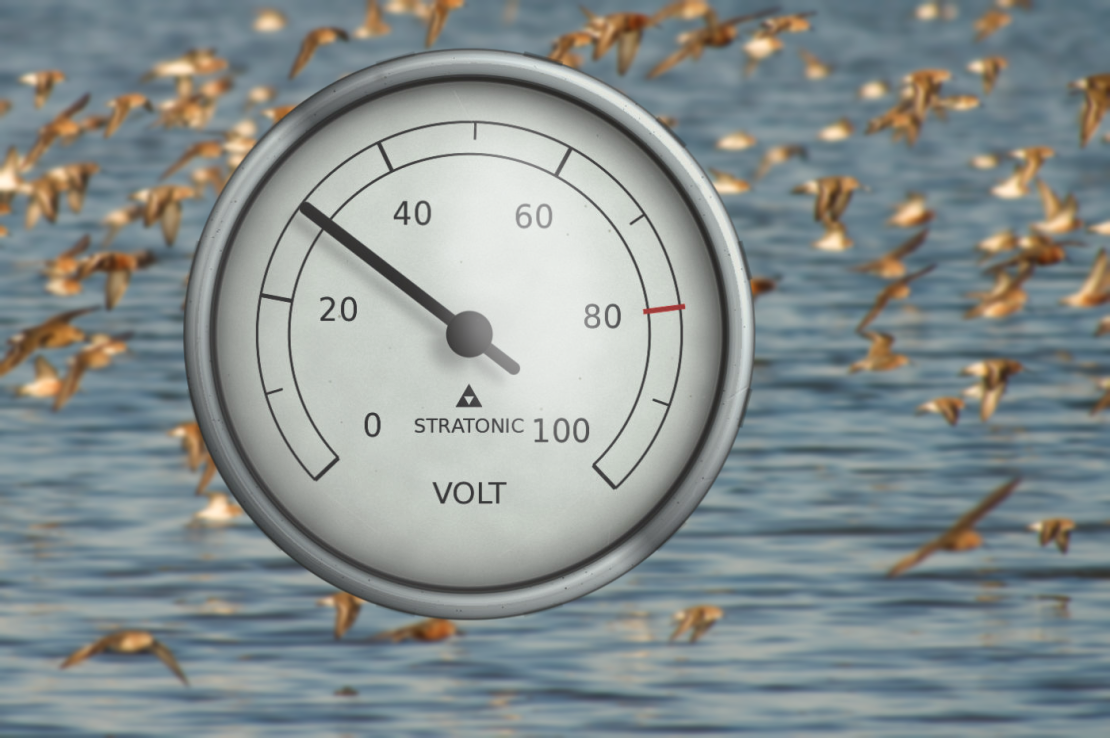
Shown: V 30
